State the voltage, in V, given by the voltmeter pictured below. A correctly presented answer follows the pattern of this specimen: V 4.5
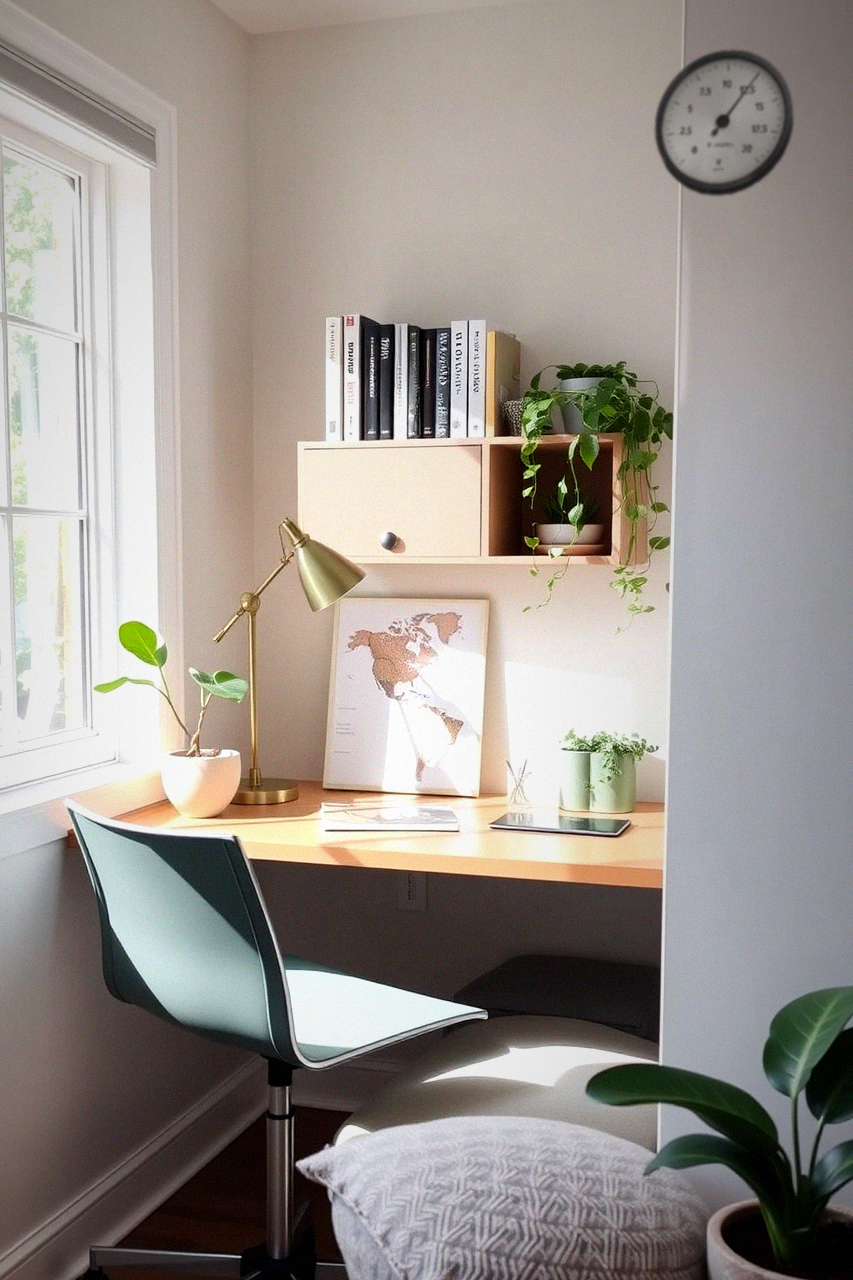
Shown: V 12.5
